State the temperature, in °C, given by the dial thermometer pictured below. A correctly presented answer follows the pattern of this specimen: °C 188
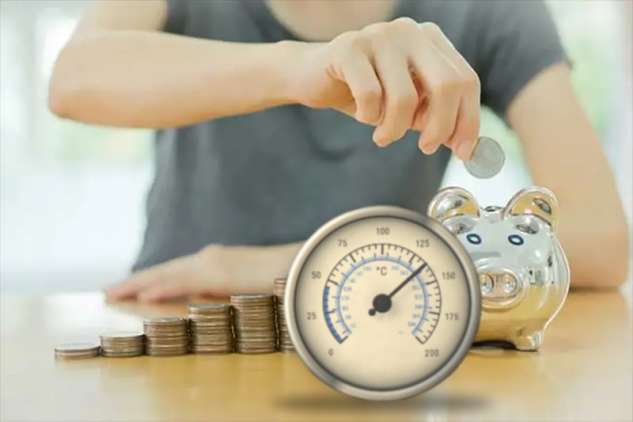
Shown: °C 135
